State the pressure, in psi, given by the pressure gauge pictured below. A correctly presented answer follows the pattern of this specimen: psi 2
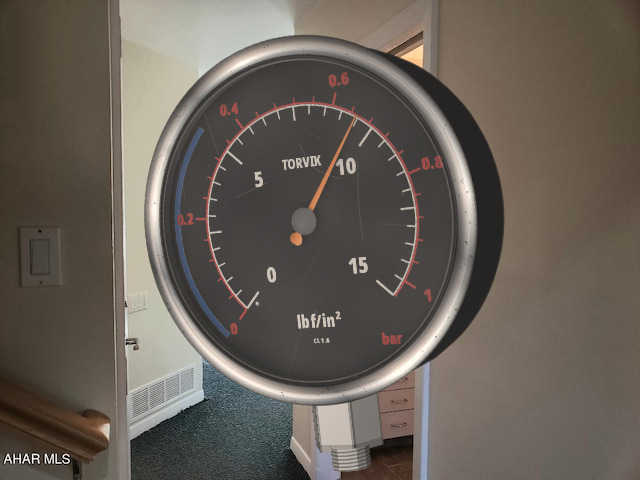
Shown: psi 9.5
